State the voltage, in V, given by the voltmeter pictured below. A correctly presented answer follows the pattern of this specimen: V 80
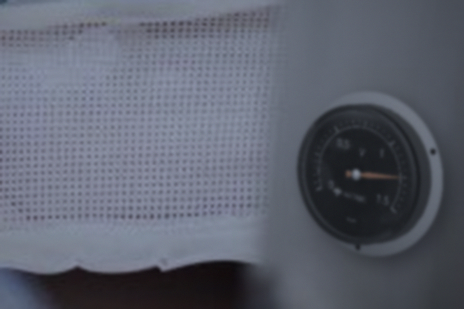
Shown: V 1.25
